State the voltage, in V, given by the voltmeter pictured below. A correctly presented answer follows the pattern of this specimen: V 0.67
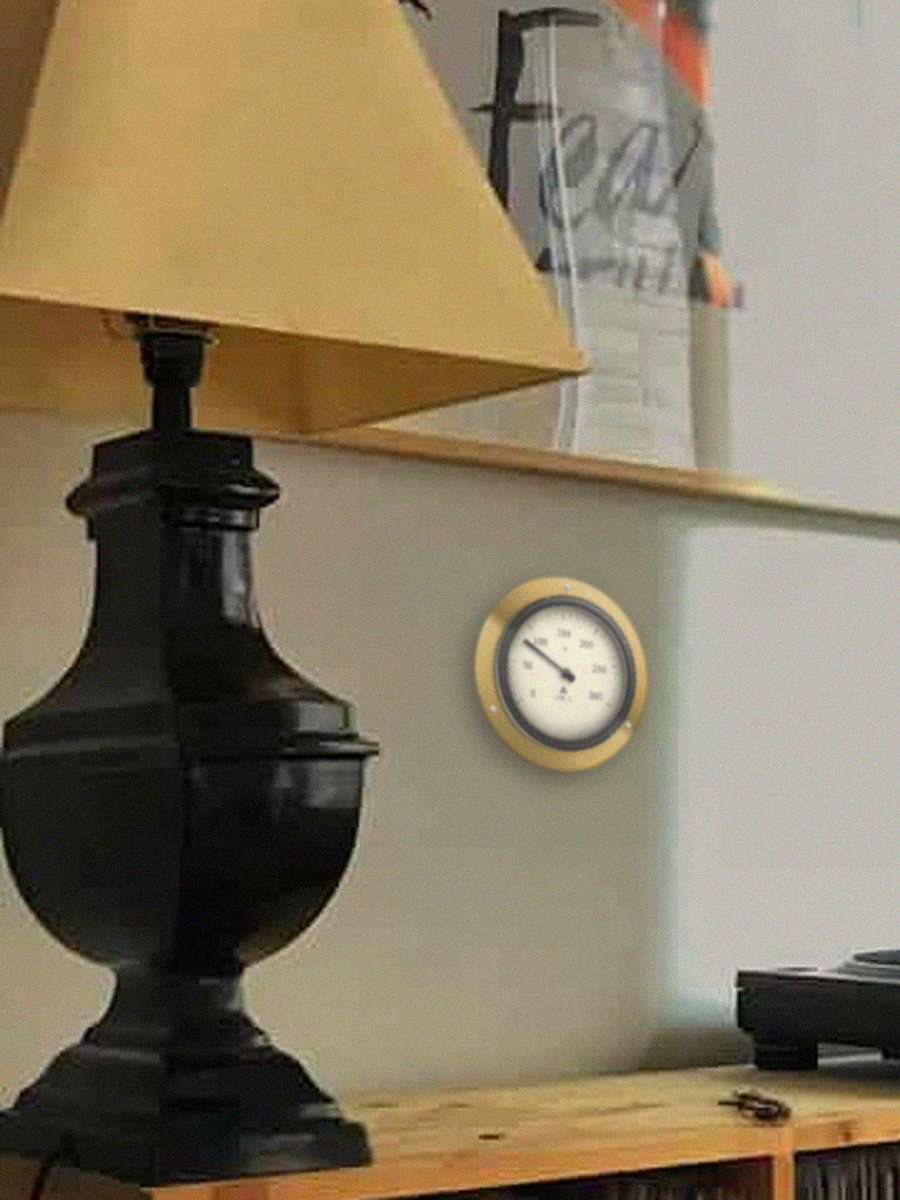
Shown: V 80
